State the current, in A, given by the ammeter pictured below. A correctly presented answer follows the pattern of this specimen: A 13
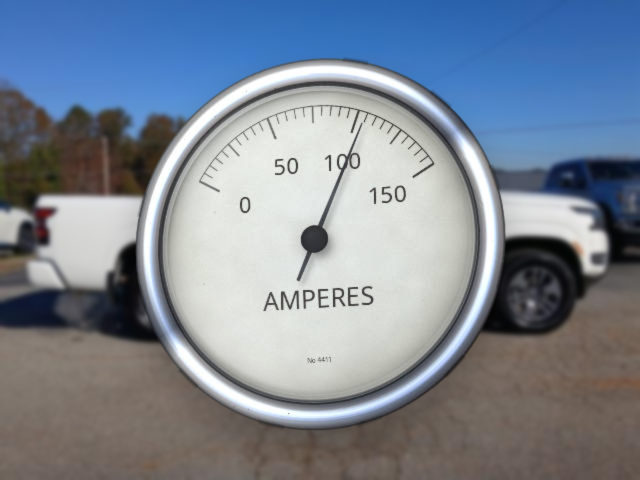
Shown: A 105
